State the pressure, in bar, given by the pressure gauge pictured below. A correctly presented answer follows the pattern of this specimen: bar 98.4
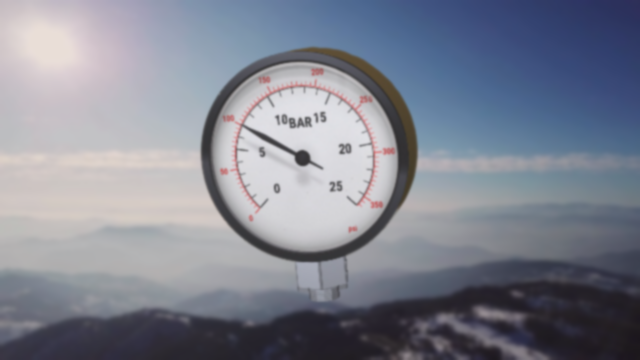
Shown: bar 7
